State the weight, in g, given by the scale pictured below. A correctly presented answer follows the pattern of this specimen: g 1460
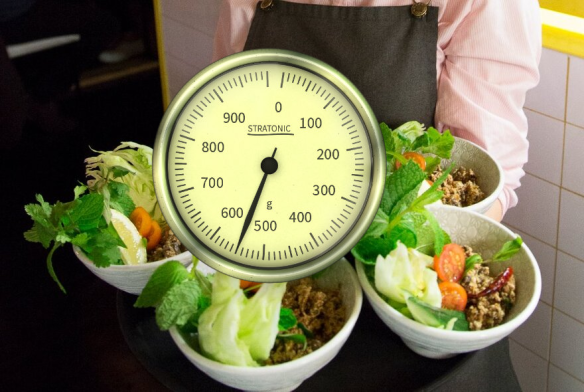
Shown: g 550
